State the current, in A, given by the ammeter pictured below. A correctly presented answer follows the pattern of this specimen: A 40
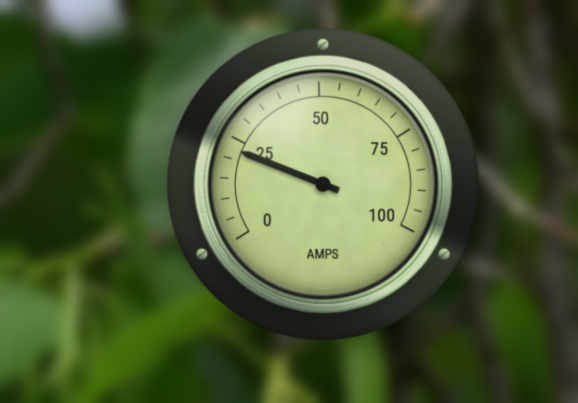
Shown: A 22.5
